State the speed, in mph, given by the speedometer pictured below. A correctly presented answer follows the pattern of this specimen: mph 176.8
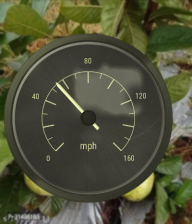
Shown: mph 55
